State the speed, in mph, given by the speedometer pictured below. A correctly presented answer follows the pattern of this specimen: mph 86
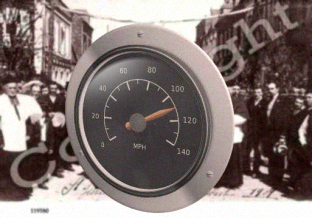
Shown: mph 110
